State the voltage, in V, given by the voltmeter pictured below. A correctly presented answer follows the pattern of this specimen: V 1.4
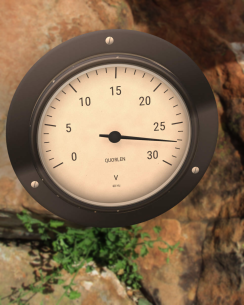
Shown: V 27
